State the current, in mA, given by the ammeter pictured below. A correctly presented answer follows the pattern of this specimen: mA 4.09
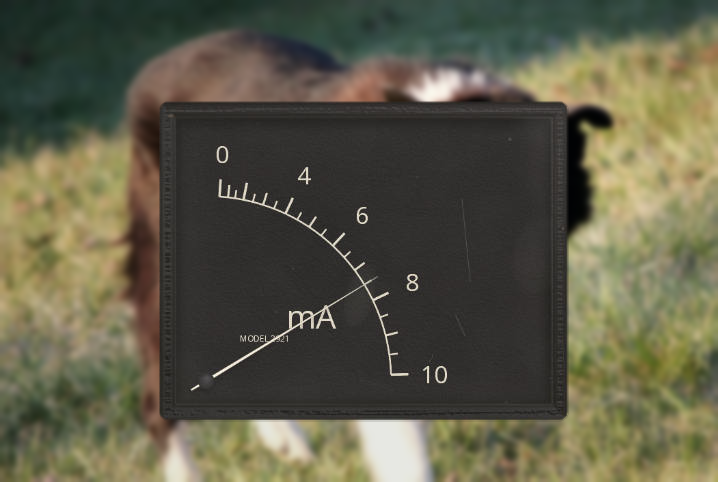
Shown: mA 7.5
